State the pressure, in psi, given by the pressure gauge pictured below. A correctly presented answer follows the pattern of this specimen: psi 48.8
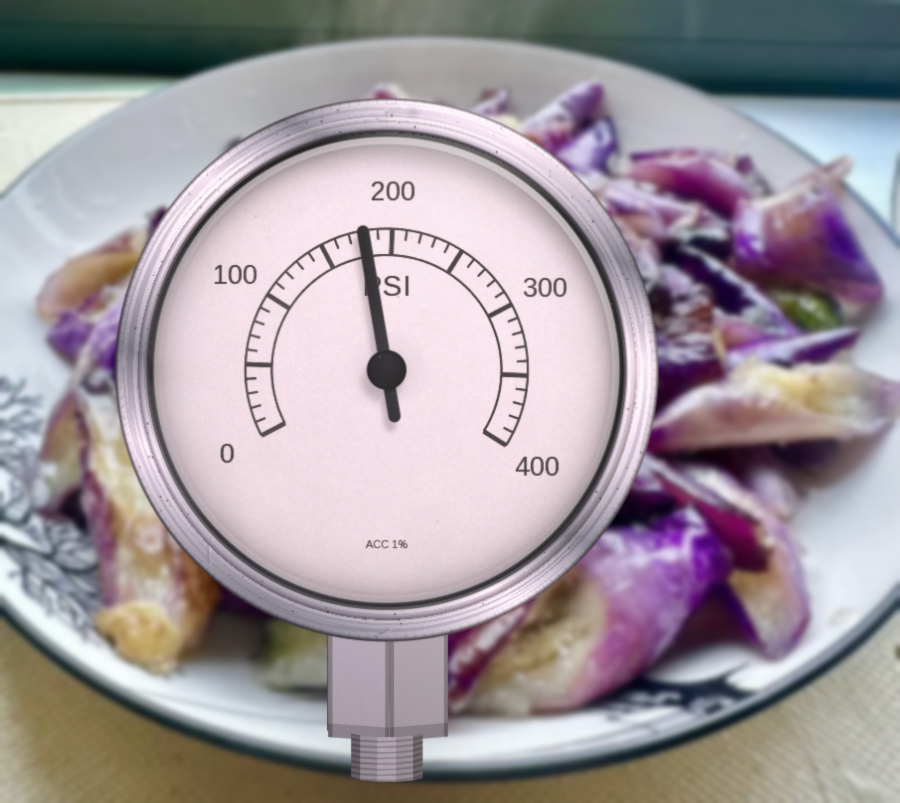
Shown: psi 180
